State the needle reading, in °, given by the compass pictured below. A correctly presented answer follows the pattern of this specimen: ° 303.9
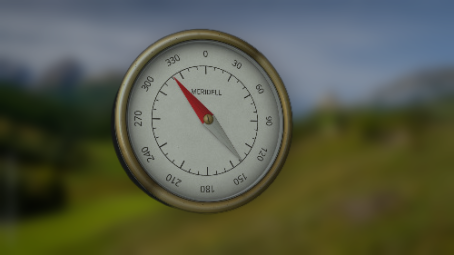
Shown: ° 320
